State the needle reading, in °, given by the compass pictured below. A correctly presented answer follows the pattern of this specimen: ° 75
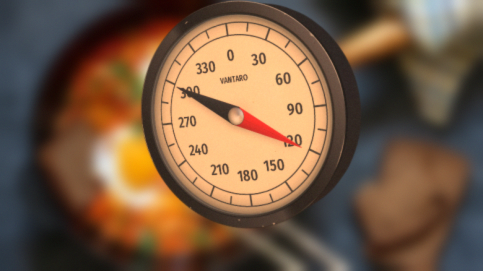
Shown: ° 120
